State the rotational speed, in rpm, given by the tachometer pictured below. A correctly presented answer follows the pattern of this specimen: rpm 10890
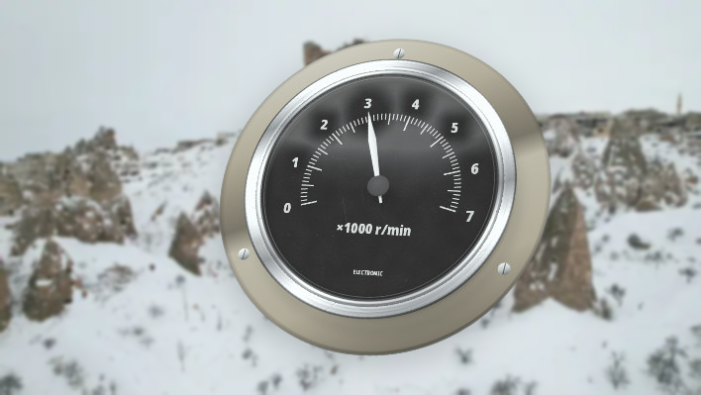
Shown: rpm 3000
